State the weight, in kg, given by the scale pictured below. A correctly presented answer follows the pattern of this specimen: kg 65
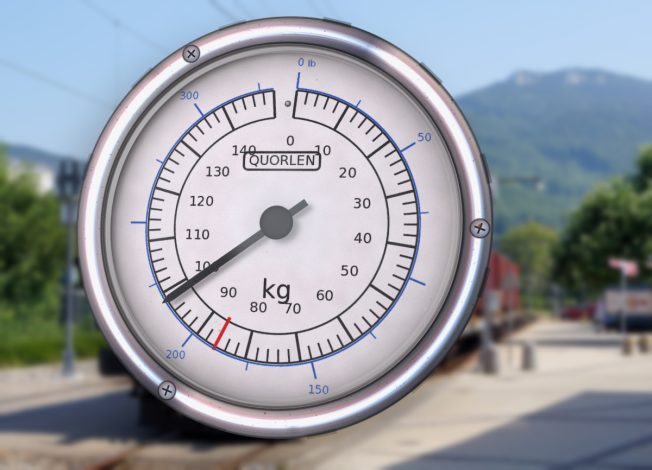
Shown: kg 98
